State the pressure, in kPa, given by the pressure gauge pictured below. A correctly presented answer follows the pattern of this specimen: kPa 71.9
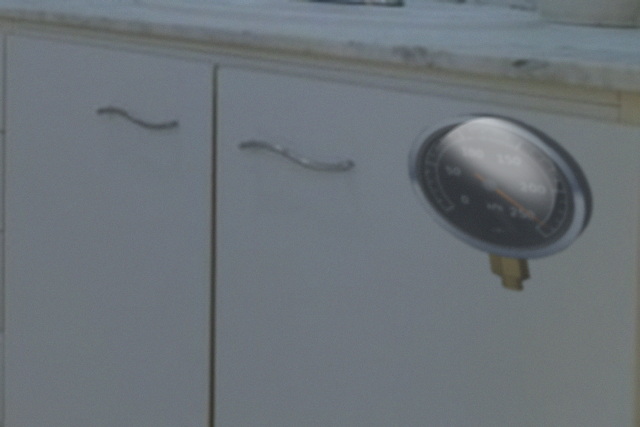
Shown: kPa 240
